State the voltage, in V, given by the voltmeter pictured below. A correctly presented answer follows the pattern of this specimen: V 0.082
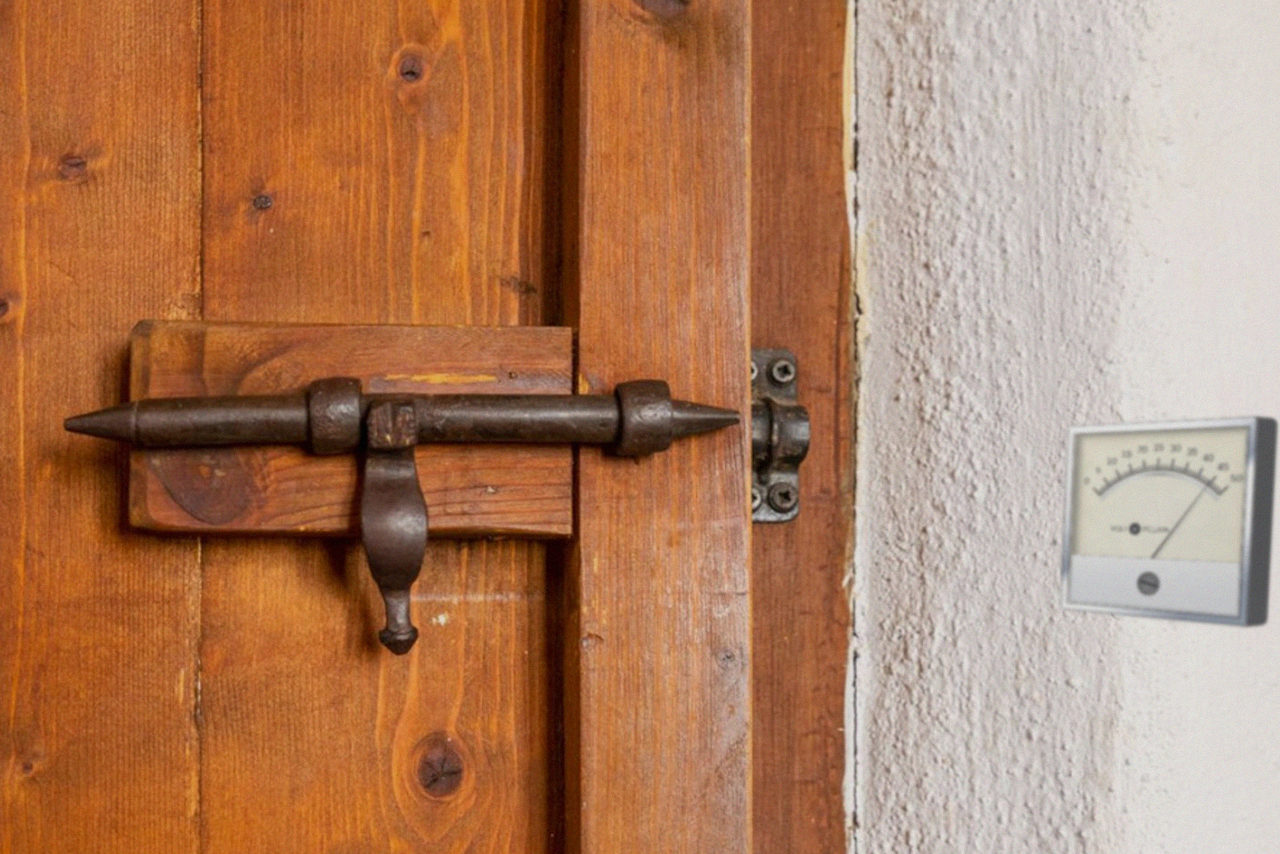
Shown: V 45
